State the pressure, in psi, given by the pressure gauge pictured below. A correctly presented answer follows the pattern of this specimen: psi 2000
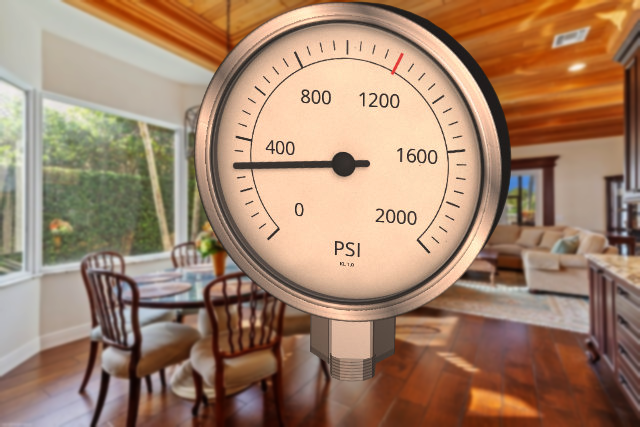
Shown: psi 300
